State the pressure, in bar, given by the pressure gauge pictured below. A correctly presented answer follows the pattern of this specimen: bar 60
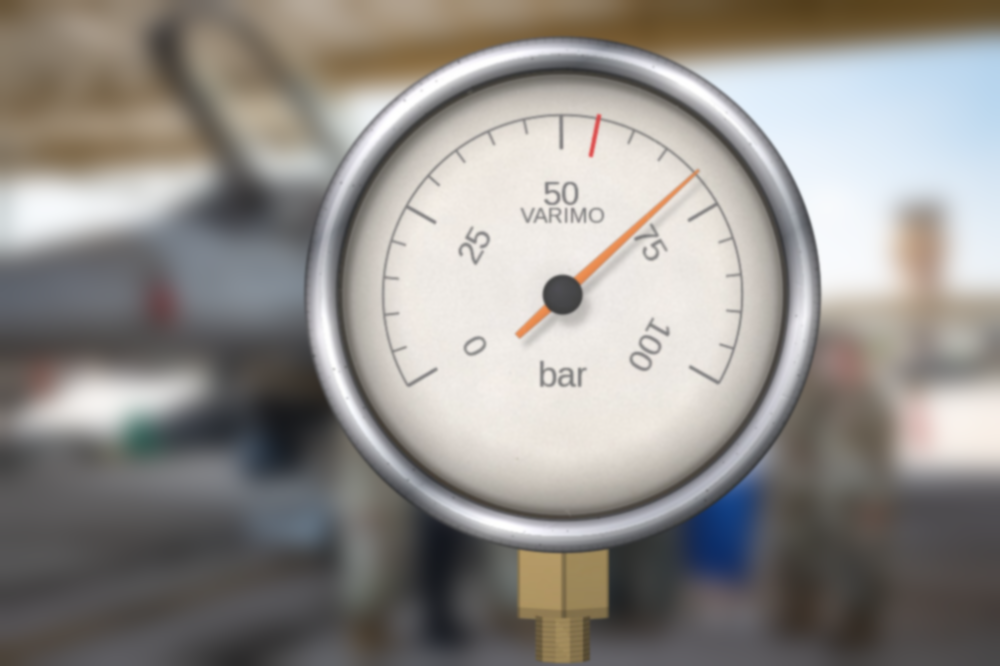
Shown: bar 70
